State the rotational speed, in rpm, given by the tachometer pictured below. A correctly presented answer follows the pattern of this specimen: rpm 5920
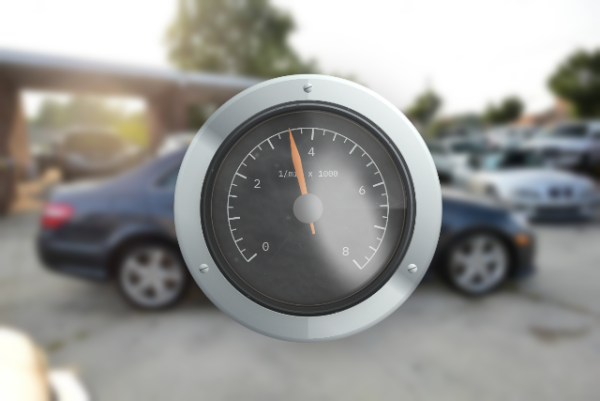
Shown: rpm 3500
